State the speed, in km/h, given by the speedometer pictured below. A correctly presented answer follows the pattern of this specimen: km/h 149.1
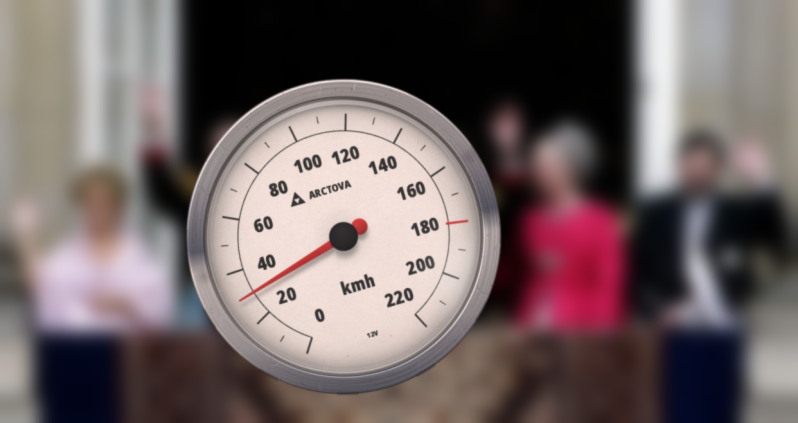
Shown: km/h 30
